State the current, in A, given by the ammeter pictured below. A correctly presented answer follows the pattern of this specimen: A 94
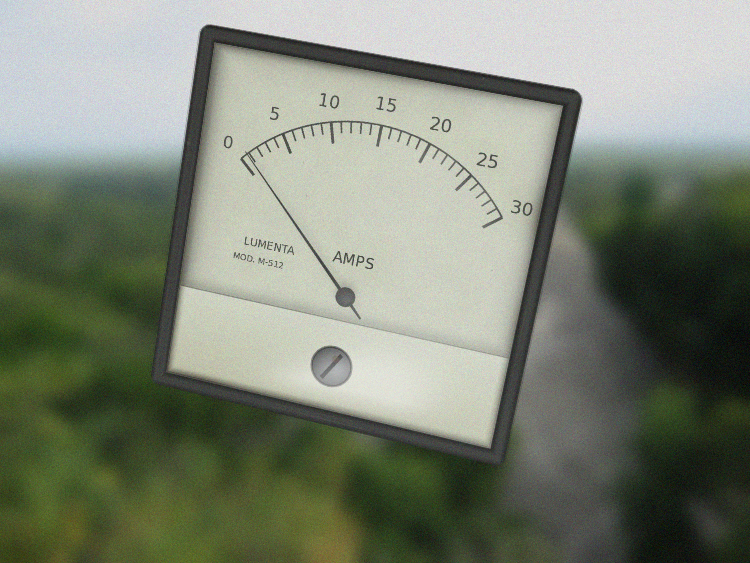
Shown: A 1
